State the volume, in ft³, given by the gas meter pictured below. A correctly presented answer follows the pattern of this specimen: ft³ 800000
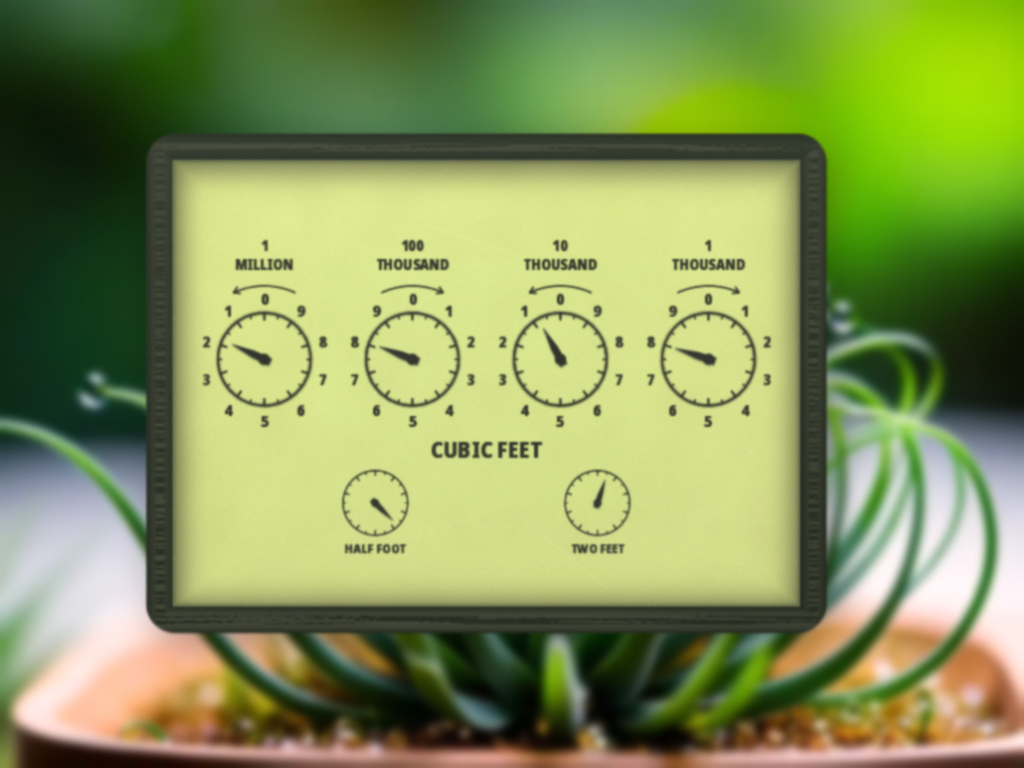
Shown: ft³ 180800
